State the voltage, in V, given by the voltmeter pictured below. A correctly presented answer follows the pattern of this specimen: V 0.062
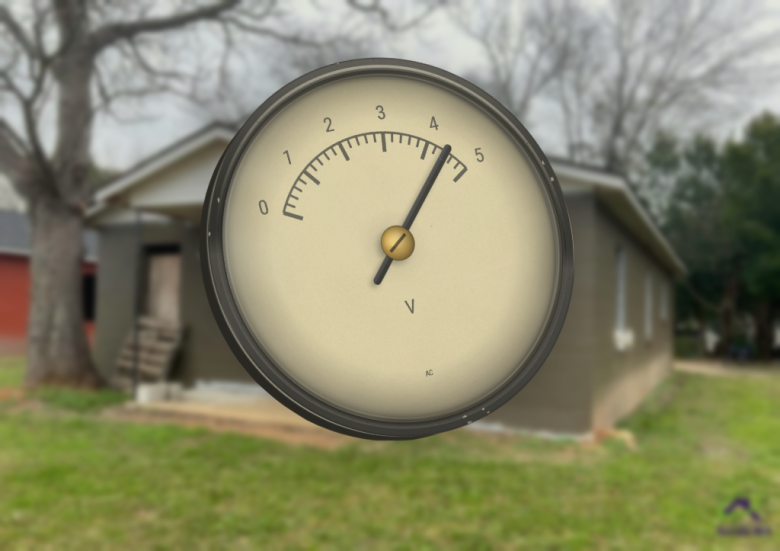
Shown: V 4.4
